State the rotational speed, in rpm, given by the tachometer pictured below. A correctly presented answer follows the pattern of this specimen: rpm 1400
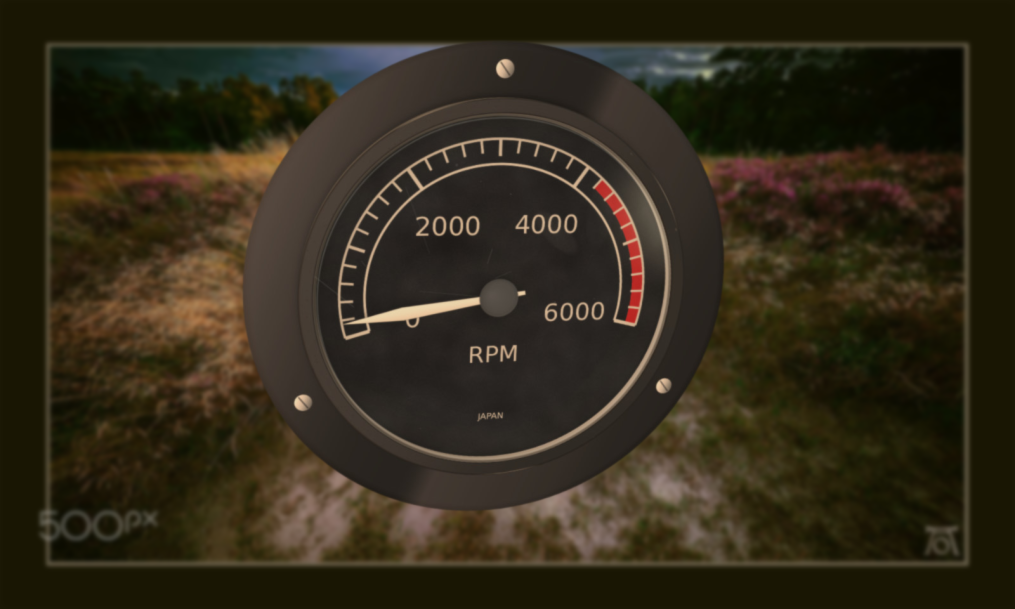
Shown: rpm 200
